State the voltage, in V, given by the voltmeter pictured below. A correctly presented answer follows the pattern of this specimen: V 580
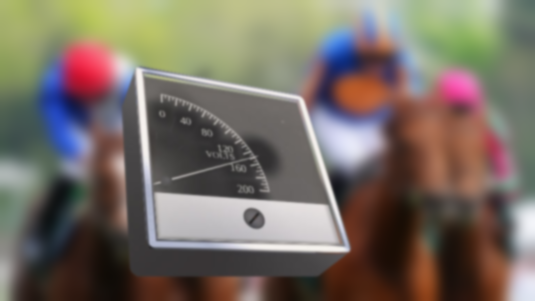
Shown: V 150
